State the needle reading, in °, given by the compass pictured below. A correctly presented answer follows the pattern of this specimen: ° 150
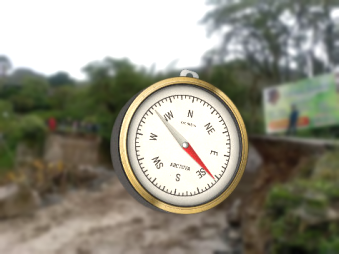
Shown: ° 125
